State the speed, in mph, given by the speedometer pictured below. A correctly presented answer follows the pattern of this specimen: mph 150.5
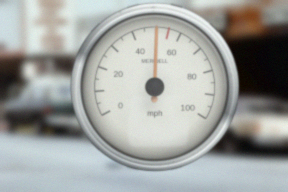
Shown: mph 50
